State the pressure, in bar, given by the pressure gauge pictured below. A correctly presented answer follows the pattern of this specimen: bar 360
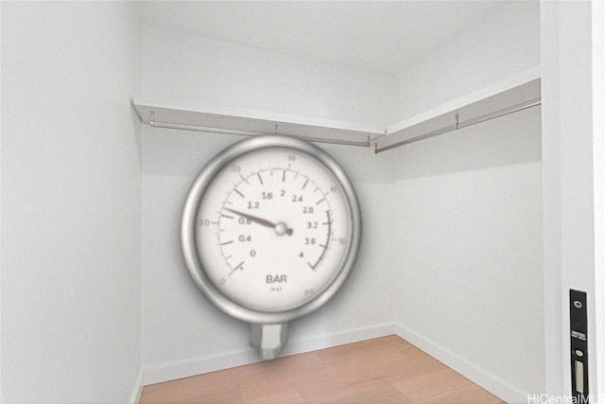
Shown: bar 0.9
